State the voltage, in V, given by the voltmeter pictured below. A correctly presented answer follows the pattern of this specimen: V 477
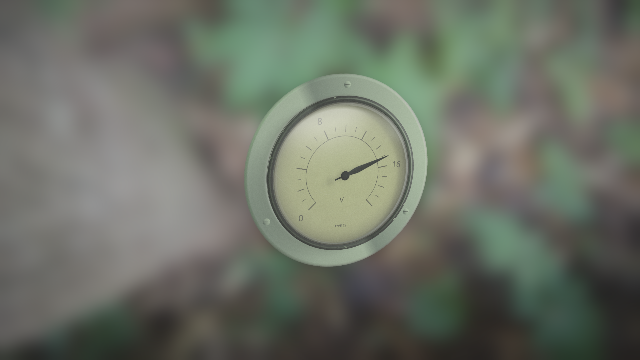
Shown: V 15
